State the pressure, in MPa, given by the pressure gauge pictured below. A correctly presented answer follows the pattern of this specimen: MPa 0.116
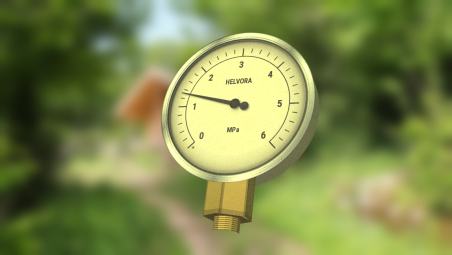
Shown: MPa 1.3
